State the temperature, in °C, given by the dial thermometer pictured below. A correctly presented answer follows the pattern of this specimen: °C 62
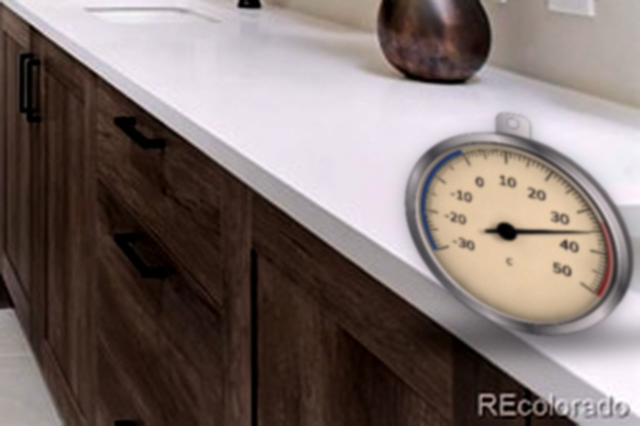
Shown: °C 35
